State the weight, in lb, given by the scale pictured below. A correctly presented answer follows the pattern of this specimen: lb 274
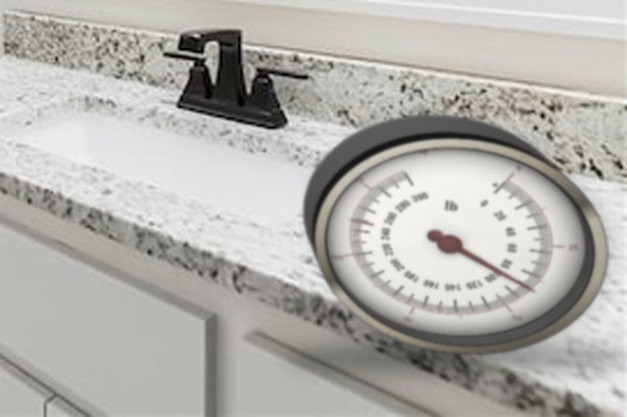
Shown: lb 90
